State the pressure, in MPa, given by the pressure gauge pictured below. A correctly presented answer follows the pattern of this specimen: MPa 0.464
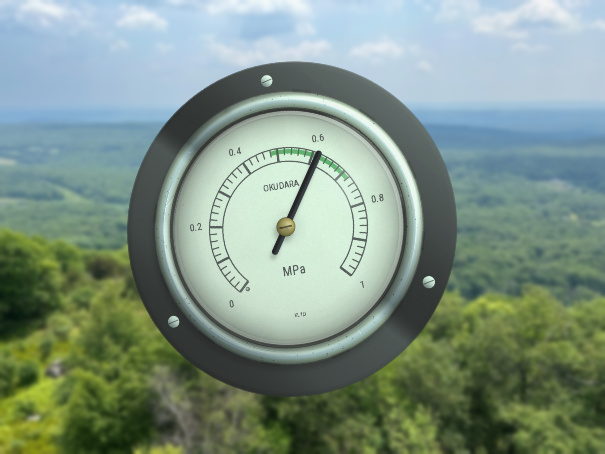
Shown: MPa 0.62
